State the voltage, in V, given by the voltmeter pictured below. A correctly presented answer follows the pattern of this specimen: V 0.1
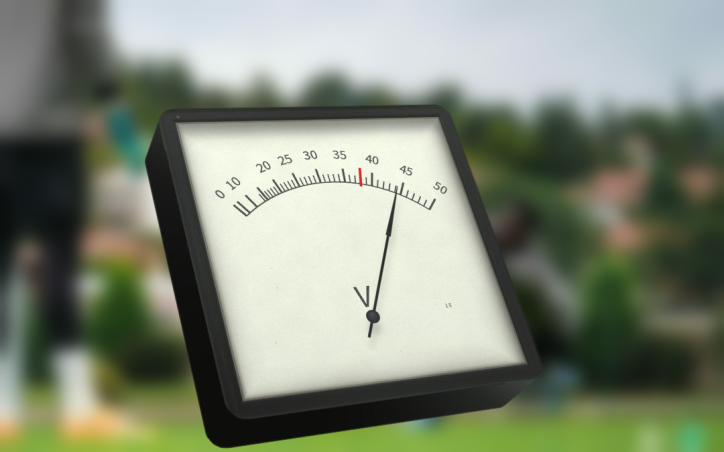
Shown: V 44
